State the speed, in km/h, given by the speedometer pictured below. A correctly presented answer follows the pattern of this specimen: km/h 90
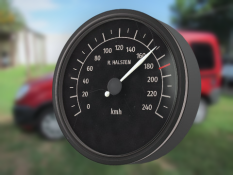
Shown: km/h 170
